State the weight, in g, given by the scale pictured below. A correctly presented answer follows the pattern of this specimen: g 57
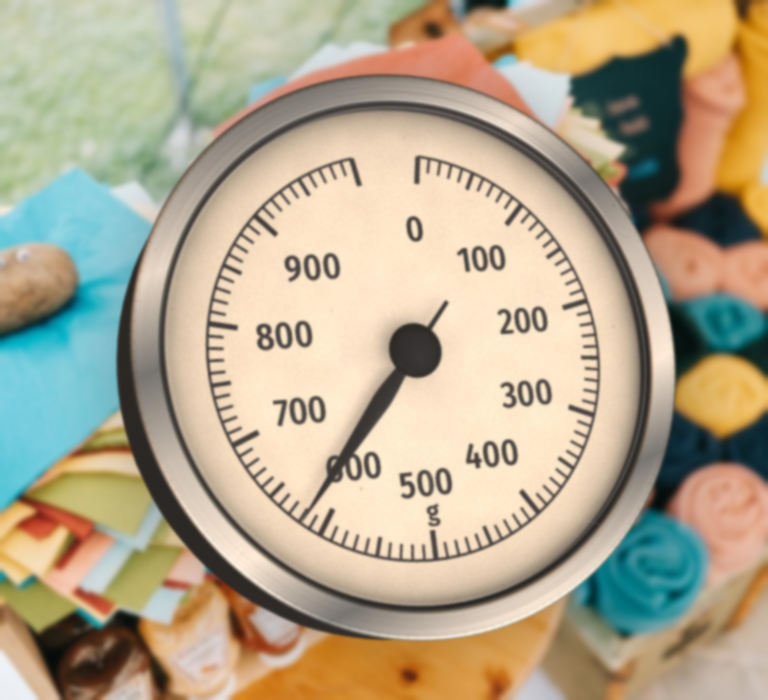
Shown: g 620
